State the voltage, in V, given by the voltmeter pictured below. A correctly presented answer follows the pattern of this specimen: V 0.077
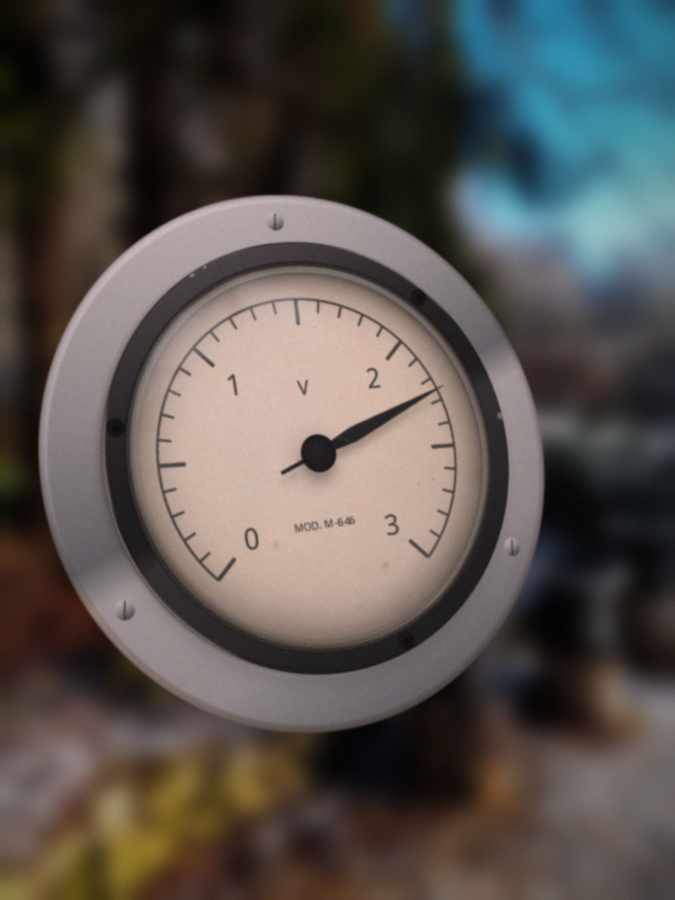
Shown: V 2.25
